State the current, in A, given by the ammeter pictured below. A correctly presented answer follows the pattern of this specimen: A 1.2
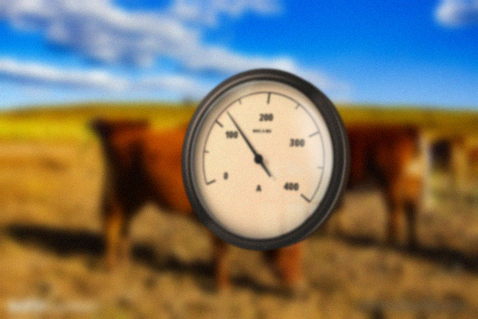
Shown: A 125
